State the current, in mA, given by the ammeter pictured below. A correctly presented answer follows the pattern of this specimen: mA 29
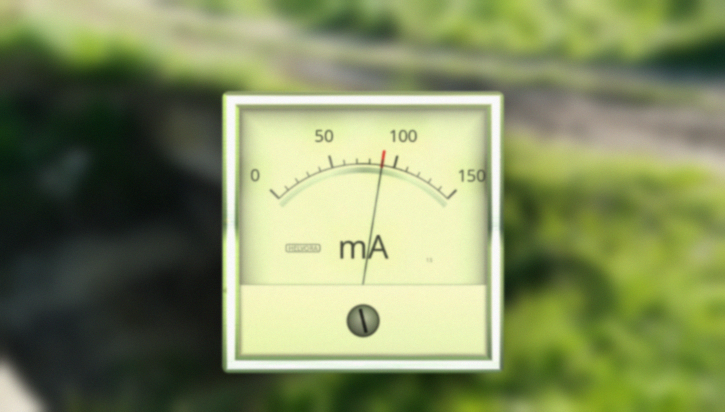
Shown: mA 90
